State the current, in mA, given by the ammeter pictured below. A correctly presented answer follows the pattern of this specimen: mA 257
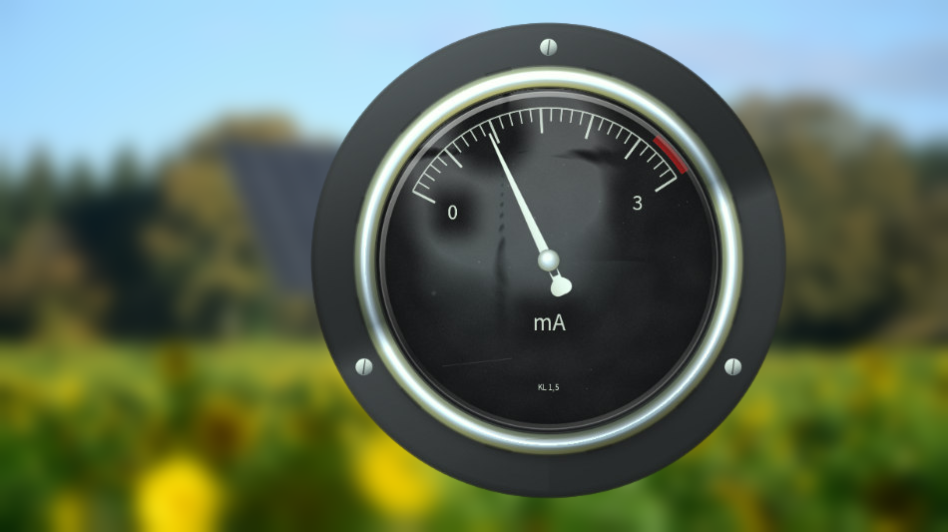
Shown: mA 0.95
